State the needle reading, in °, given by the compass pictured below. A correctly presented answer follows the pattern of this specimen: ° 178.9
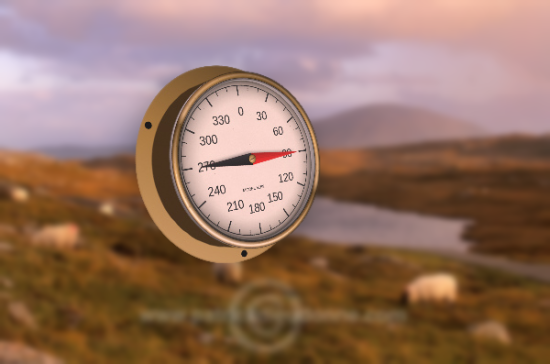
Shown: ° 90
